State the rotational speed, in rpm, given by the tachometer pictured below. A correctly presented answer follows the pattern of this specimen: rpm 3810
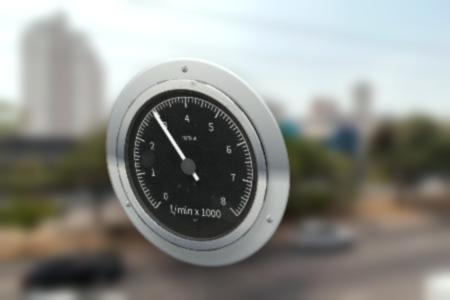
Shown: rpm 3000
